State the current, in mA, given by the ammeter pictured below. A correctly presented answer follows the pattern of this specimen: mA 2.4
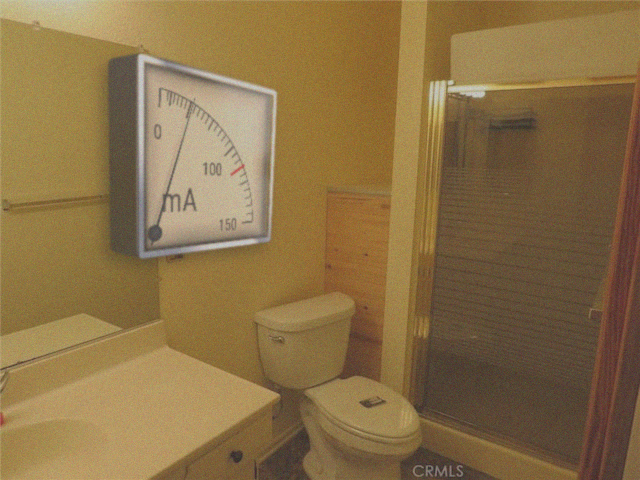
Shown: mA 50
